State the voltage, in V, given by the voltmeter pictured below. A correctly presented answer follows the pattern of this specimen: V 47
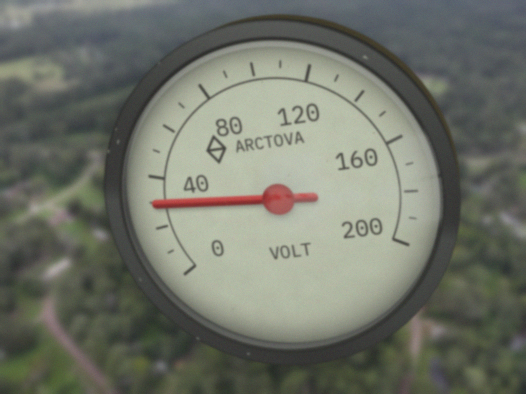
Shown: V 30
